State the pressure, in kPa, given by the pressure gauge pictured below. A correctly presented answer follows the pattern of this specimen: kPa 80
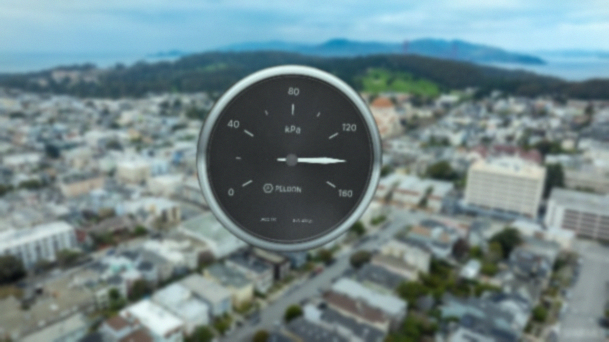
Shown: kPa 140
